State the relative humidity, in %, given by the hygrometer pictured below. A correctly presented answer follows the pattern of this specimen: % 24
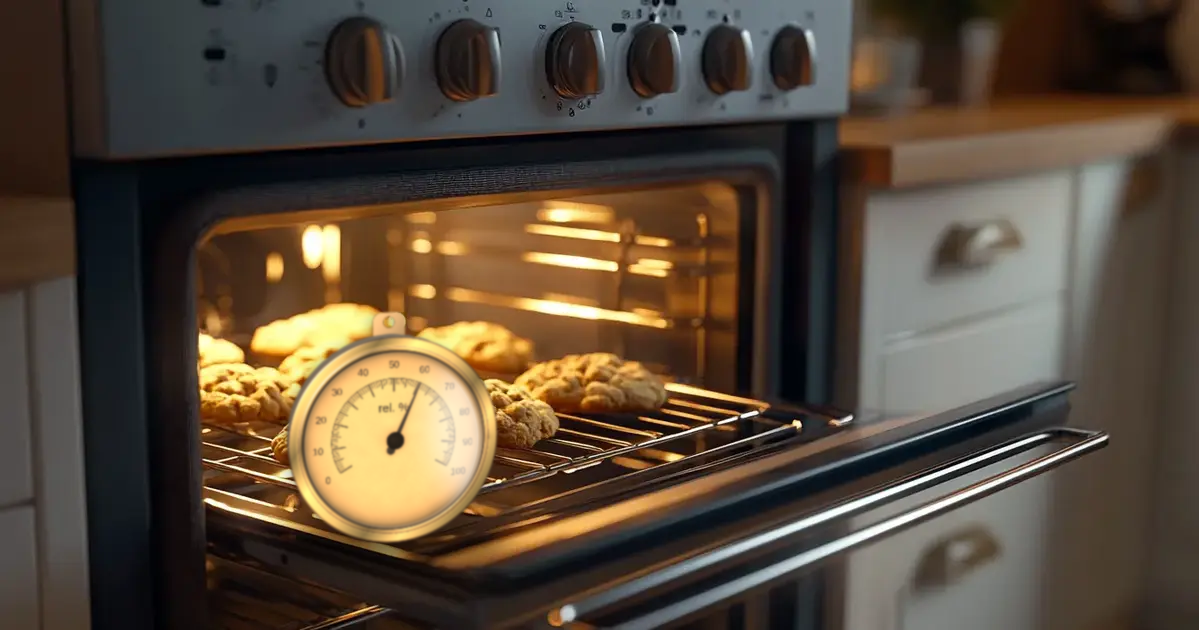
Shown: % 60
